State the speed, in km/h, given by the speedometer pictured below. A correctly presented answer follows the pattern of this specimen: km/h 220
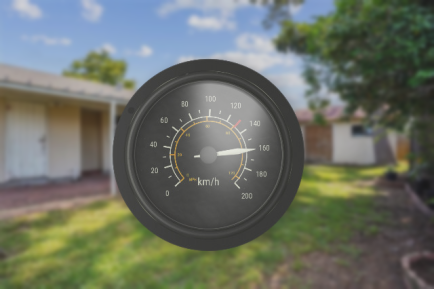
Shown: km/h 160
